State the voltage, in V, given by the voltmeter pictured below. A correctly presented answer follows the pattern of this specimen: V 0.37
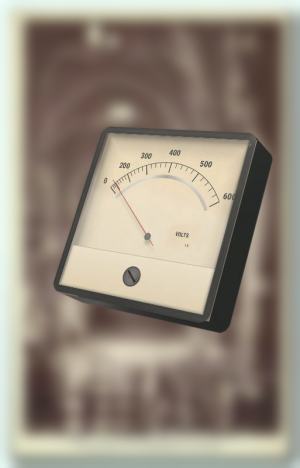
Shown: V 100
